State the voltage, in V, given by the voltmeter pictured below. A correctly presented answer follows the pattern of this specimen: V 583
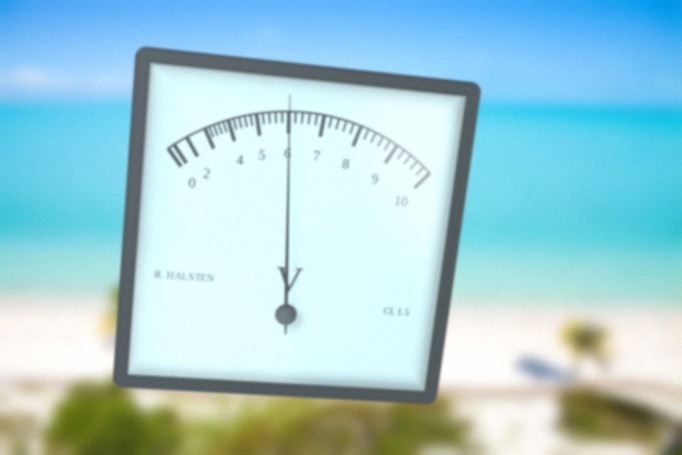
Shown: V 6
